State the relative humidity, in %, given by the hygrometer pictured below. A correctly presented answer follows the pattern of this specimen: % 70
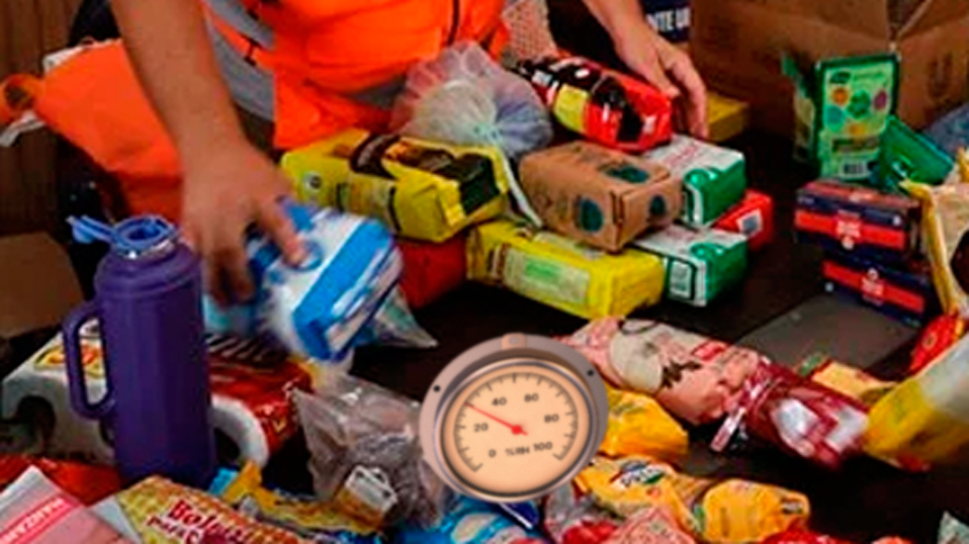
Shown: % 30
